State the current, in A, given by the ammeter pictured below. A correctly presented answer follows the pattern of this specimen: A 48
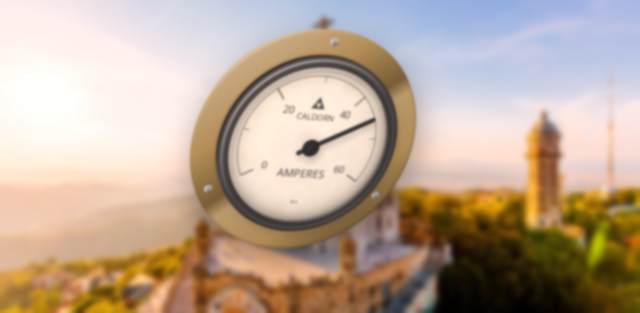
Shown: A 45
